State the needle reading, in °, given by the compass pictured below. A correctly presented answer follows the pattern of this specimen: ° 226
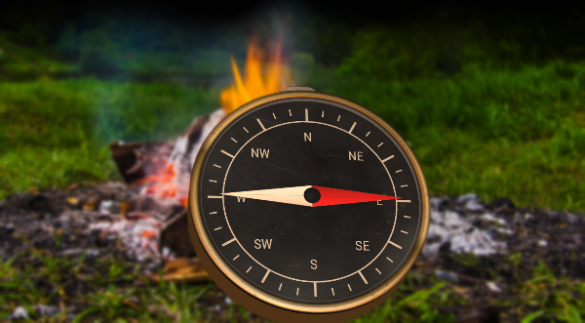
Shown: ° 90
